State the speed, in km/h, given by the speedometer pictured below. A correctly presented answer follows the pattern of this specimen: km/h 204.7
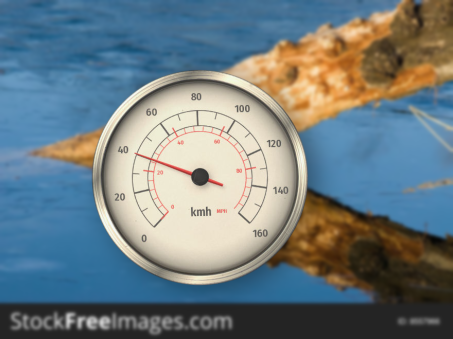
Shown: km/h 40
